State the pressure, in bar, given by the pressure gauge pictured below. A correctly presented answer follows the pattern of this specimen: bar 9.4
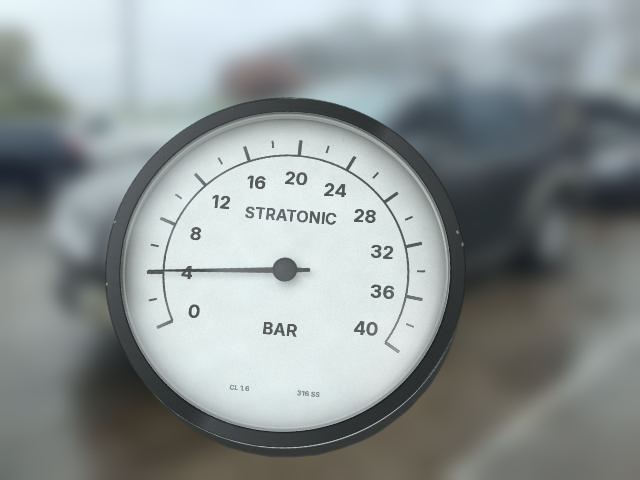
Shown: bar 4
